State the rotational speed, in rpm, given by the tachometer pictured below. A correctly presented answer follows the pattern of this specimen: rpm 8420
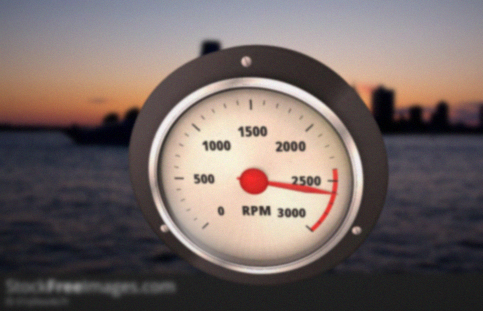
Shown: rpm 2600
